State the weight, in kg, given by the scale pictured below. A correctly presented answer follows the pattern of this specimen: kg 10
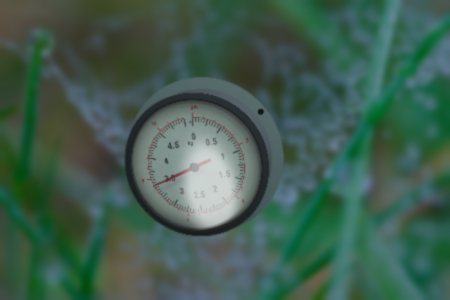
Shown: kg 3.5
